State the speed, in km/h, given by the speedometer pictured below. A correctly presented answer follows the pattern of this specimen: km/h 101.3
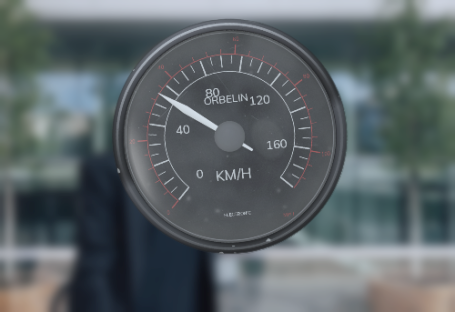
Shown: km/h 55
